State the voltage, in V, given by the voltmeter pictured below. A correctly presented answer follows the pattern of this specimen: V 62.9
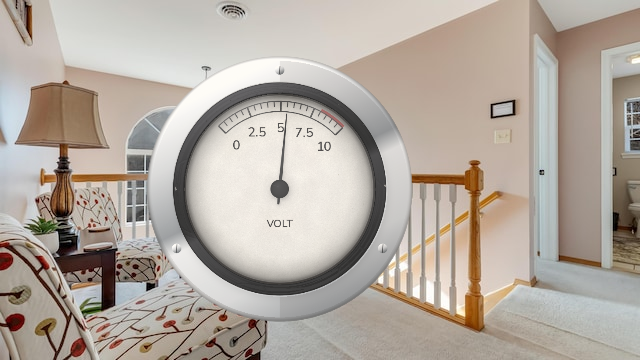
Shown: V 5.5
